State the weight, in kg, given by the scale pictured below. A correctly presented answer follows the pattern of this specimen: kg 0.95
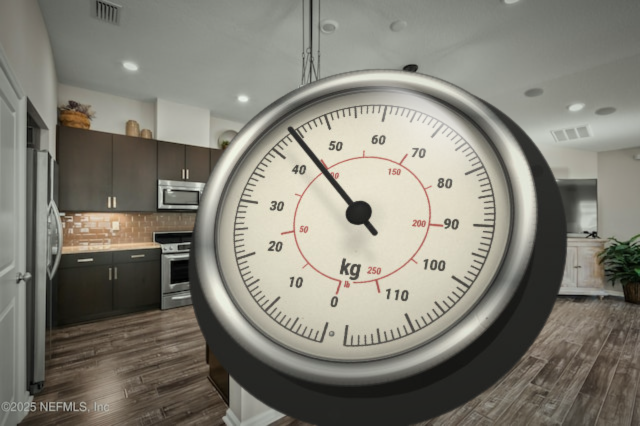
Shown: kg 44
